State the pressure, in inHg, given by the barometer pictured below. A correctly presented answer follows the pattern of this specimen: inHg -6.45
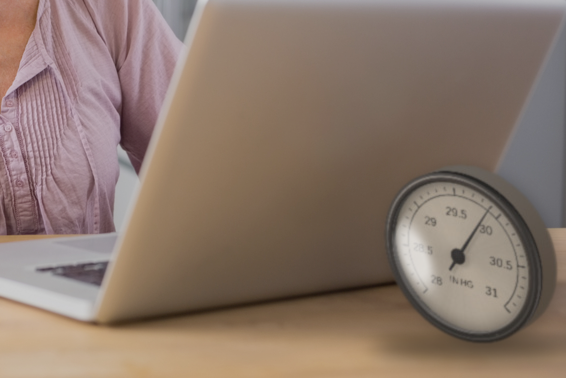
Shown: inHg 29.9
